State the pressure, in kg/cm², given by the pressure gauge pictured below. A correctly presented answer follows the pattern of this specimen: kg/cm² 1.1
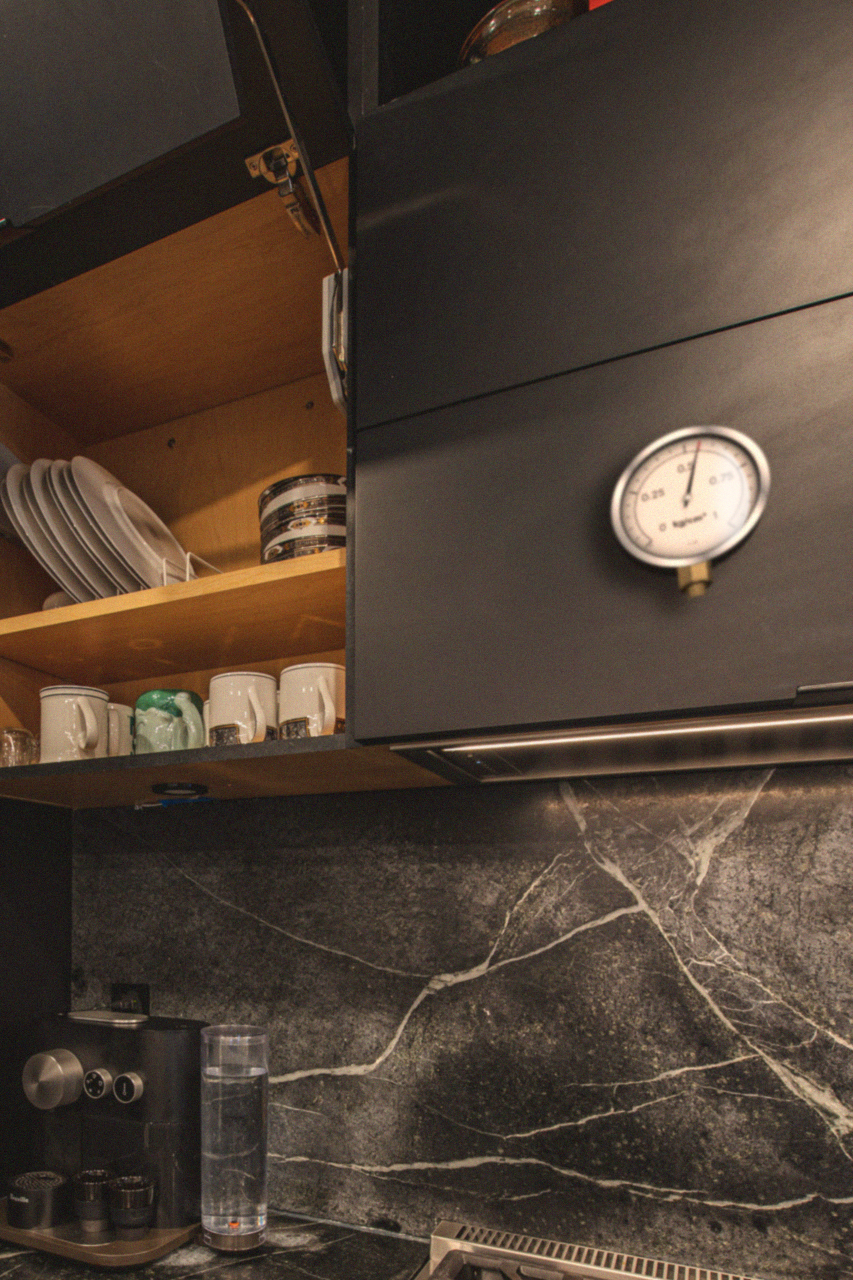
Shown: kg/cm² 0.55
